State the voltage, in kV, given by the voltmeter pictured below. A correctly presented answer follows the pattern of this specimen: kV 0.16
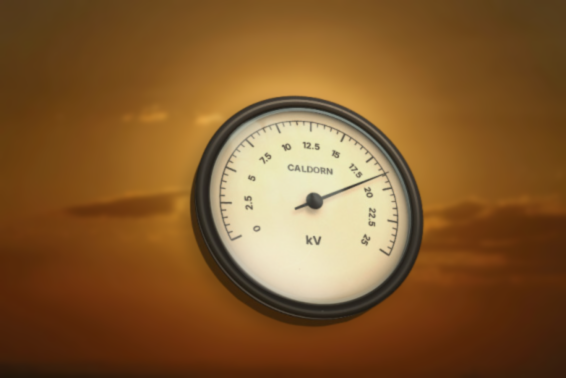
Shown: kV 19
